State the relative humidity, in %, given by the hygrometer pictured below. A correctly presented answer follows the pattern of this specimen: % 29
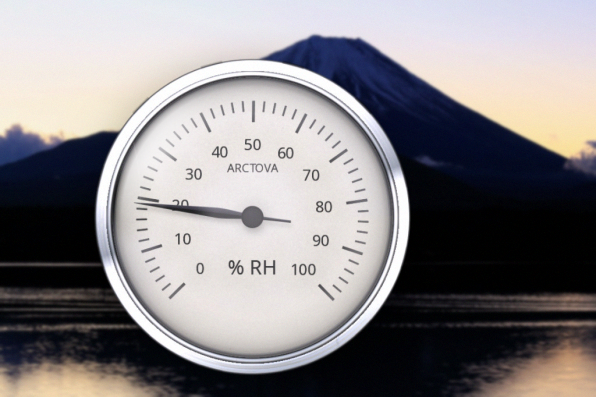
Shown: % 19
